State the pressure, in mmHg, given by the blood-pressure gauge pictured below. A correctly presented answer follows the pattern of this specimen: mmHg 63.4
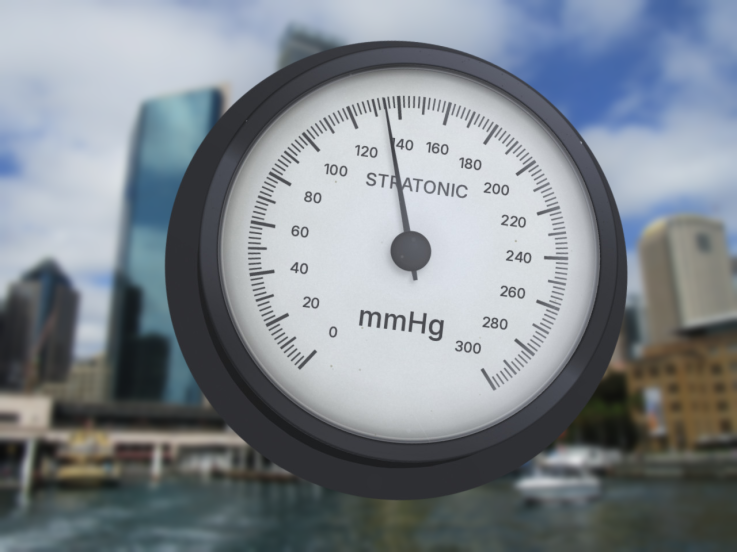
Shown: mmHg 134
